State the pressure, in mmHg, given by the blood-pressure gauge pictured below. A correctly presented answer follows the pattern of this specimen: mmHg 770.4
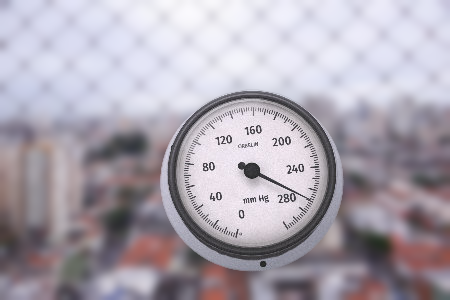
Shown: mmHg 270
